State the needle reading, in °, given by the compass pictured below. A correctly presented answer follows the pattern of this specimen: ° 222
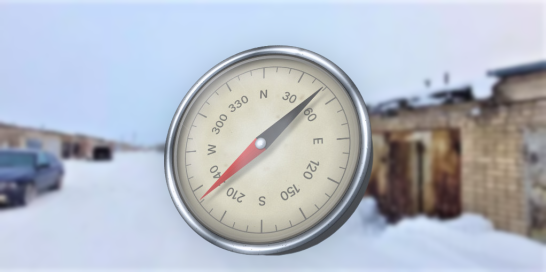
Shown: ° 230
